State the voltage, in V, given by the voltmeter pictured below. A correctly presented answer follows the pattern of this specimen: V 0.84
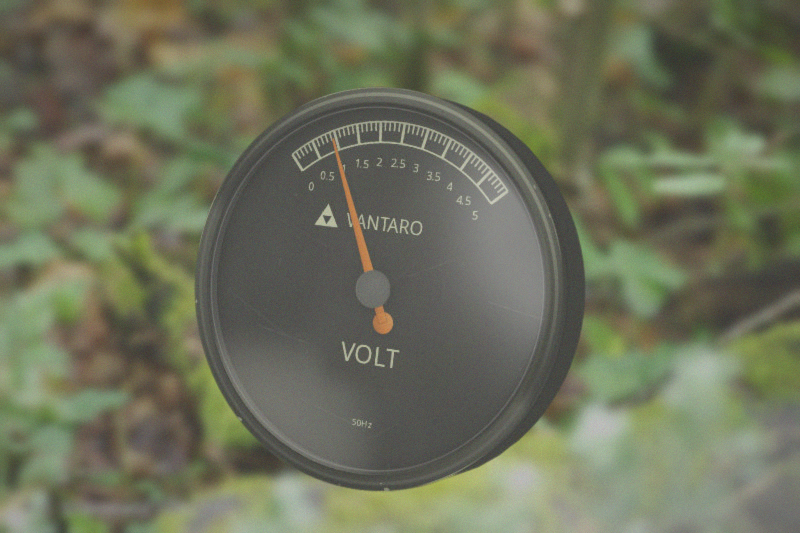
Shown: V 1
